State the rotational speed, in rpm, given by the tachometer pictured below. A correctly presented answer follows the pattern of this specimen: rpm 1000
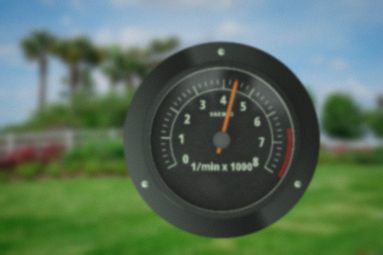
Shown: rpm 4400
